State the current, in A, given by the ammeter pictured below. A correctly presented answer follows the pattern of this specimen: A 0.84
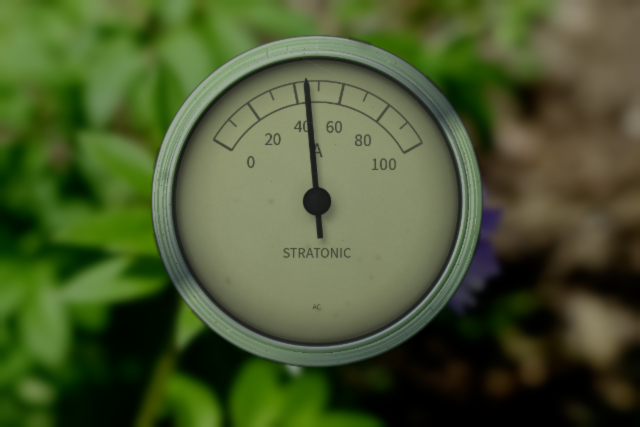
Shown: A 45
